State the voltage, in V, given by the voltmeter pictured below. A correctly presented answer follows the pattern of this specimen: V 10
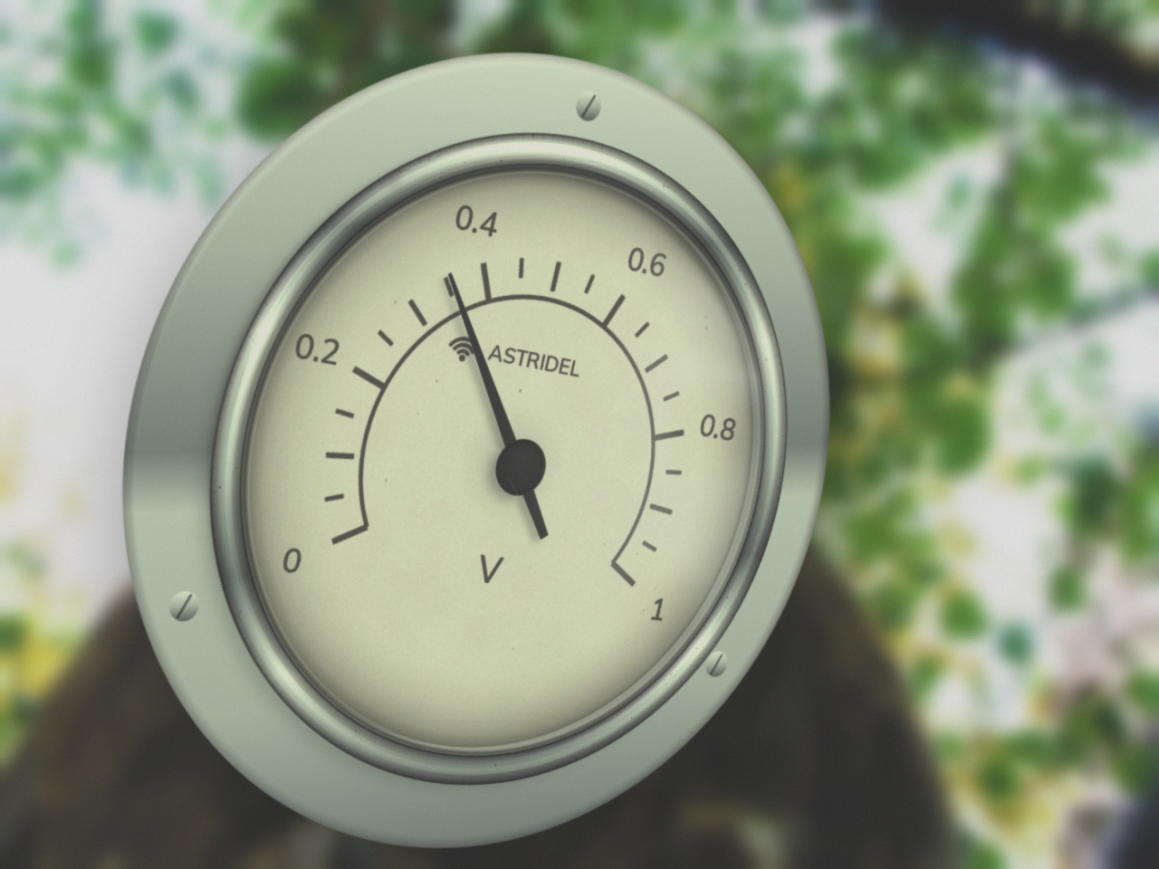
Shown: V 0.35
